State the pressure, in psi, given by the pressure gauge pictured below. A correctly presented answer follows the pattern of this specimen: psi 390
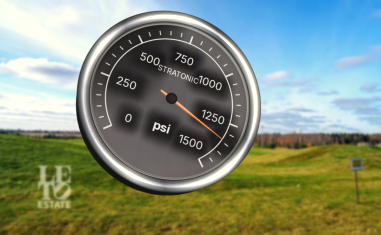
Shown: psi 1350
